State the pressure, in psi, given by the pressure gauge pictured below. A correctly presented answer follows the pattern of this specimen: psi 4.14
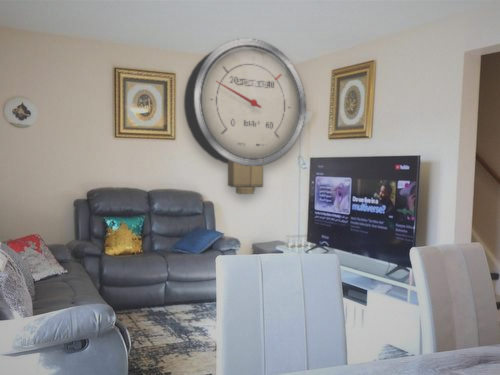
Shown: psi 15
